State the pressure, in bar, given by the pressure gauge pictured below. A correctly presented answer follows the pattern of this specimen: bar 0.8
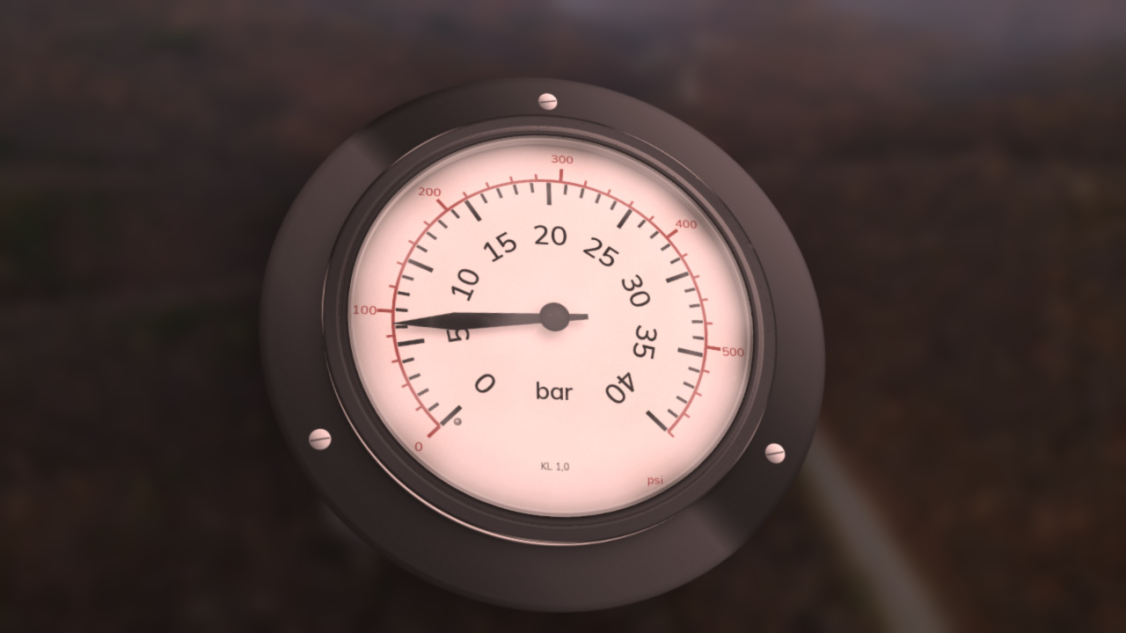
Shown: bar 6
